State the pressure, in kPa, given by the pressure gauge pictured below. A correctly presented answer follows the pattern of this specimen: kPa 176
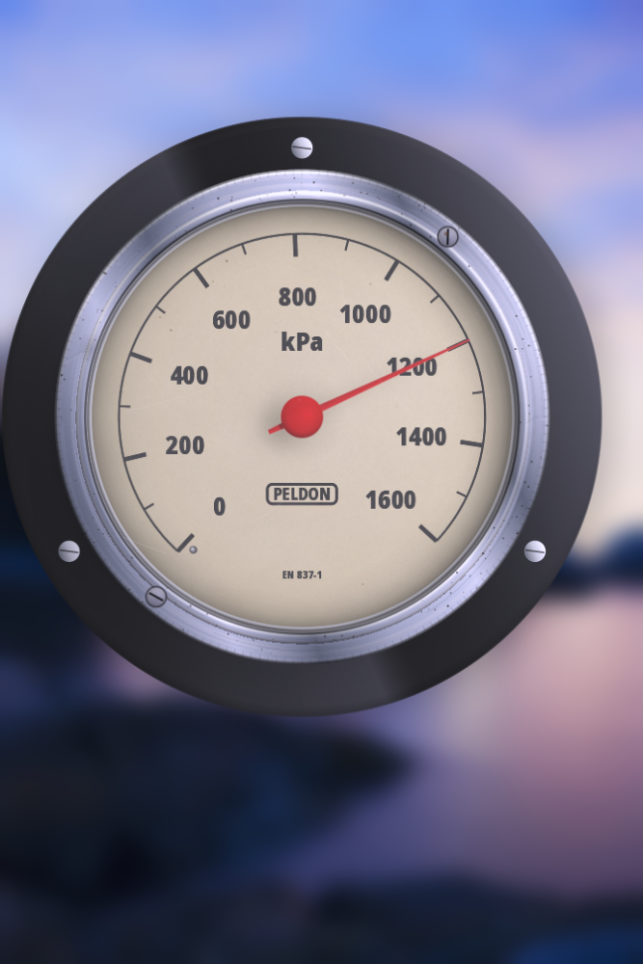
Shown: kPa 1200
